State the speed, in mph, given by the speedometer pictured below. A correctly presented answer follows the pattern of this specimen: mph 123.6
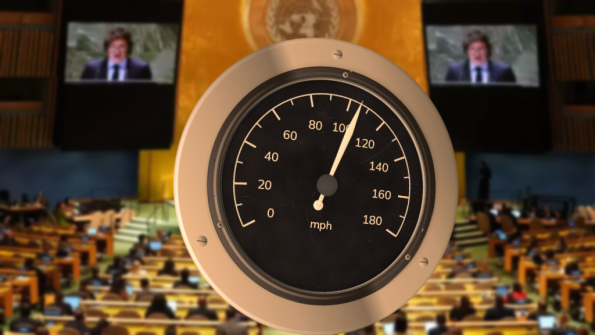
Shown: mph 105
